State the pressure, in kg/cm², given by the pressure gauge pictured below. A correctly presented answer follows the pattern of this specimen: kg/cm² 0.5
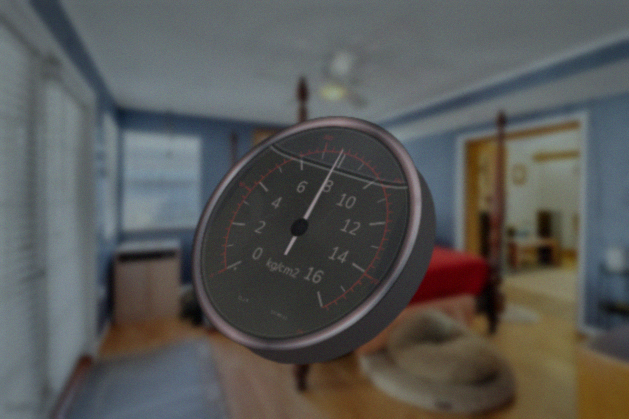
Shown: kg/cm² 8
